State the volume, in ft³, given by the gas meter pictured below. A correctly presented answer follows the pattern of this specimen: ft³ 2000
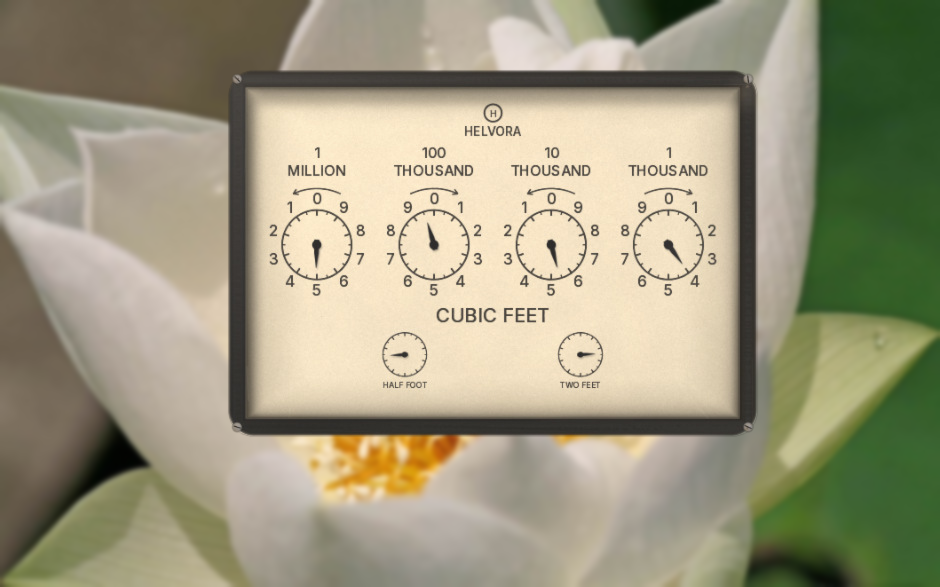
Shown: ft³ 495400
